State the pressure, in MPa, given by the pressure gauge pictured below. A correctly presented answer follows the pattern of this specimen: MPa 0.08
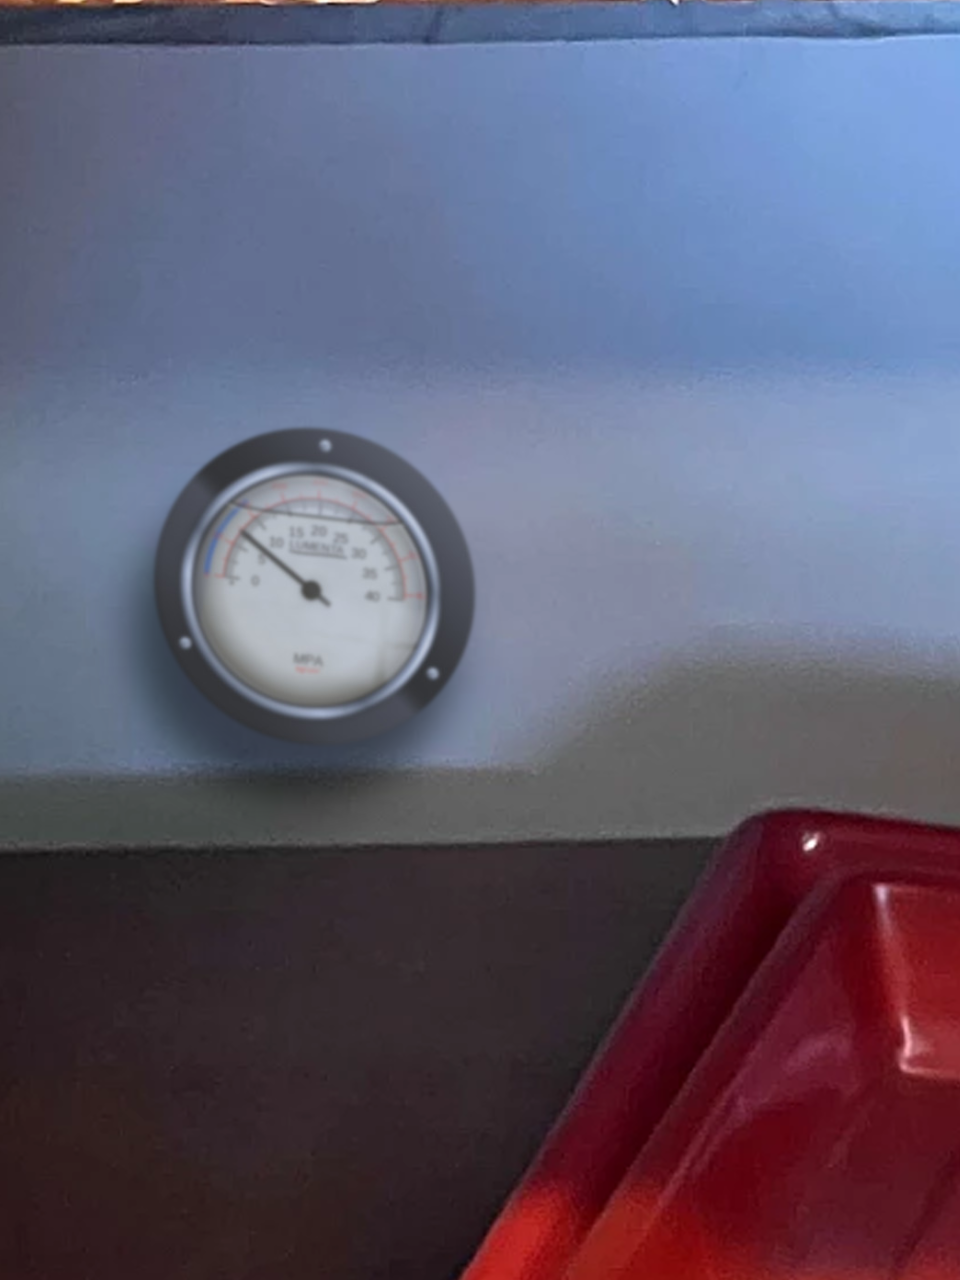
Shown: MPa 7.5
